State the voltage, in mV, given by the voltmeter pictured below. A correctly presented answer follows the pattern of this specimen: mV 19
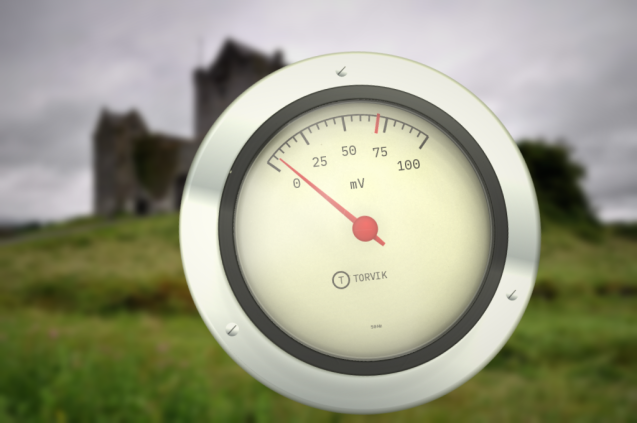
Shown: mV 5
